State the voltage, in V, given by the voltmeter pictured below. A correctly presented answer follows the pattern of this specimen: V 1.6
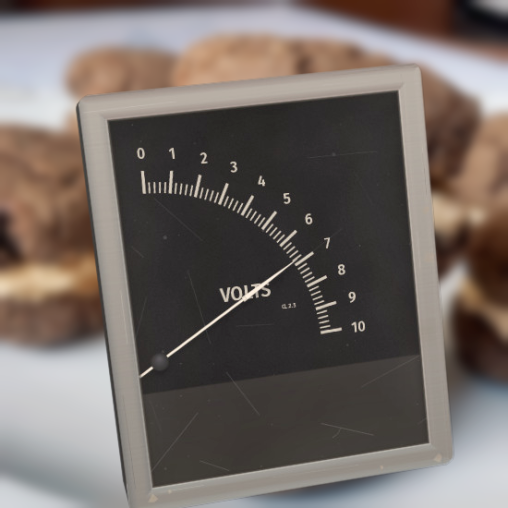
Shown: V 6.8
